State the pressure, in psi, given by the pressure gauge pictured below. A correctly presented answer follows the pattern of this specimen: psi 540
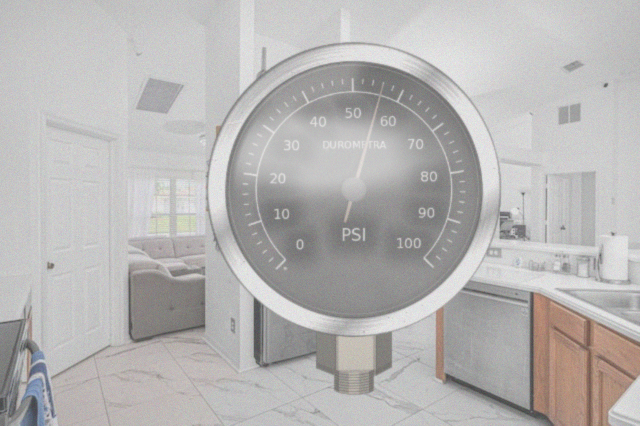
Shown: psi 56
